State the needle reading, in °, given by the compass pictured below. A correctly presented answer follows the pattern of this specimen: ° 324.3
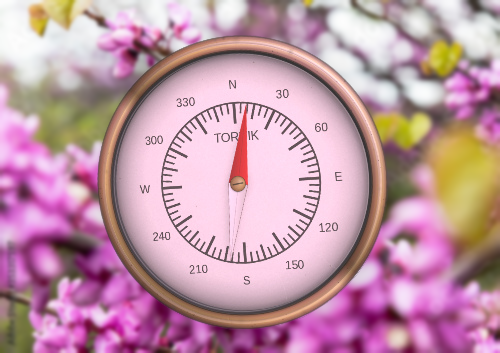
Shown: ° 10
